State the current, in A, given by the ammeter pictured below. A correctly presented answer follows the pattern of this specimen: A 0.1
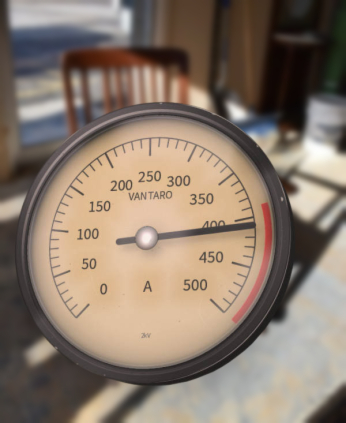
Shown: A 410
